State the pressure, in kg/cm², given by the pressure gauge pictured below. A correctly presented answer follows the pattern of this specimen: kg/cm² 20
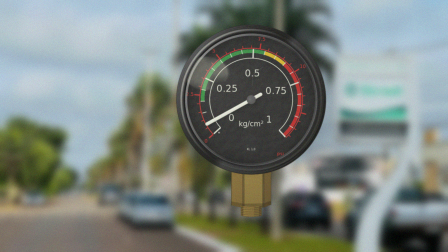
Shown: kg/cm² 0.05
